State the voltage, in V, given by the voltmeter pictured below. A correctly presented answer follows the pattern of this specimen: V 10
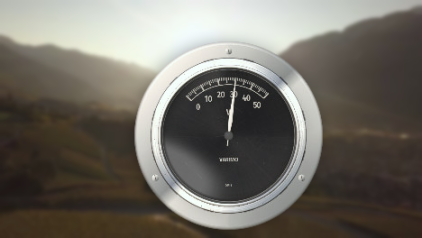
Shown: V 30
